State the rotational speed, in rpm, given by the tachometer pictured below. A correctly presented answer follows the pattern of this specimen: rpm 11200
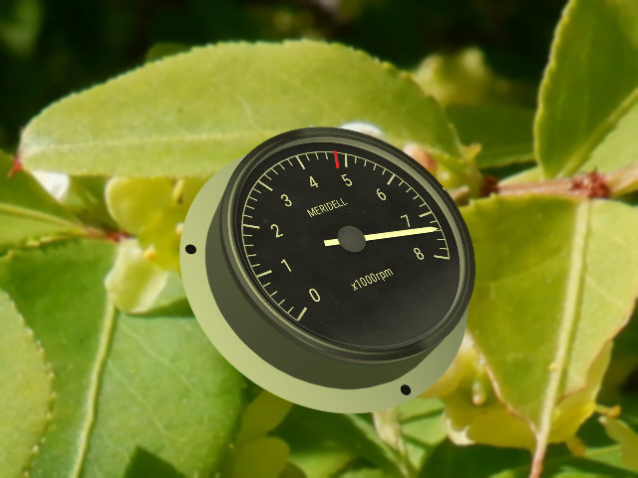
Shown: rpm 7400
